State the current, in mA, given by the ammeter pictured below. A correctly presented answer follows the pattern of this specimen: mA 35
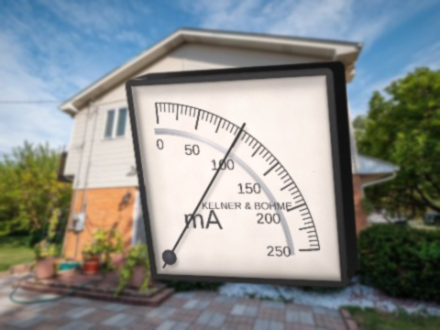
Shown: mA 100
